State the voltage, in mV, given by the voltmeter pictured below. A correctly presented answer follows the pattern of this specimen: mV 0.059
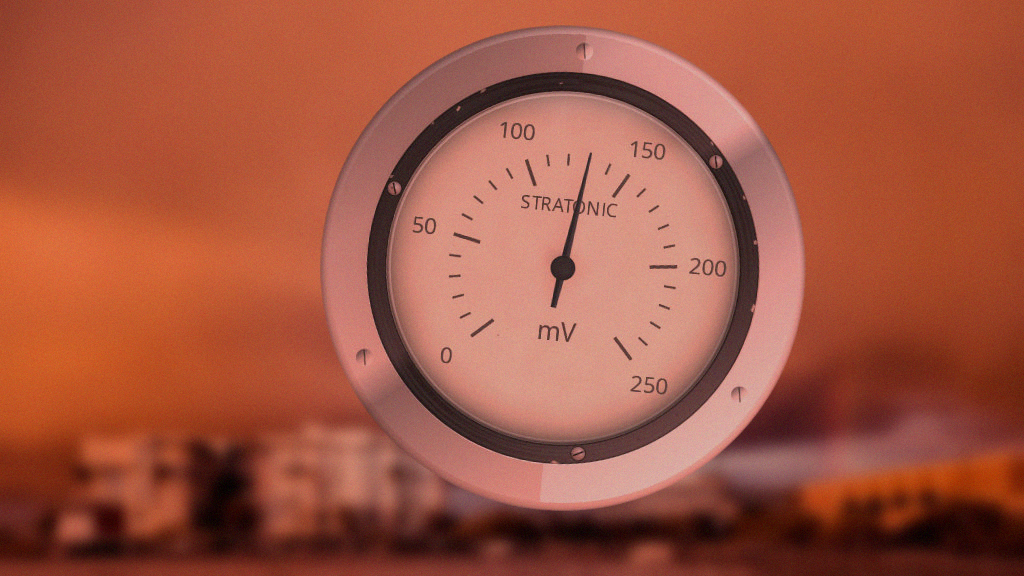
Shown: mV 130
